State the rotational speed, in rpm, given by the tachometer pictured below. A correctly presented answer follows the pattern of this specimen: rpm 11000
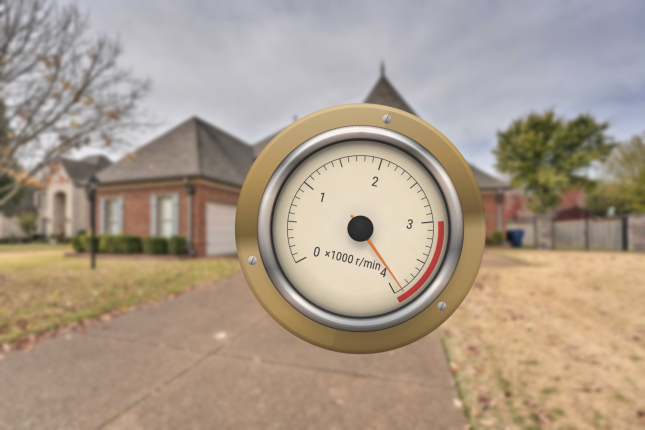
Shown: rpm 3900
